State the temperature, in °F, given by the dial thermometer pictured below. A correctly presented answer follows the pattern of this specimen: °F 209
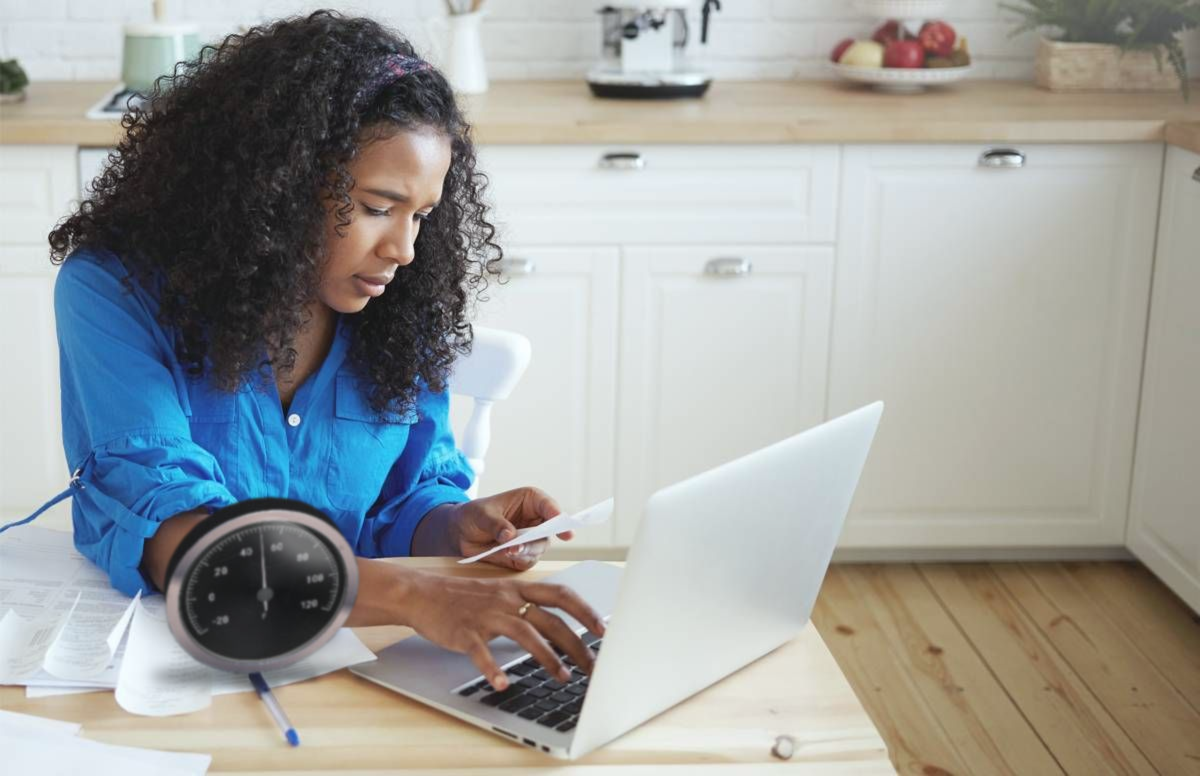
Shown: °F 50
